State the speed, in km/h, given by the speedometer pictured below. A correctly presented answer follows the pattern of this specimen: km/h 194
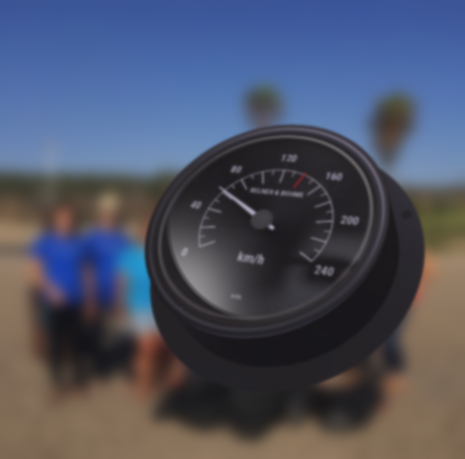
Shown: km/h 60
